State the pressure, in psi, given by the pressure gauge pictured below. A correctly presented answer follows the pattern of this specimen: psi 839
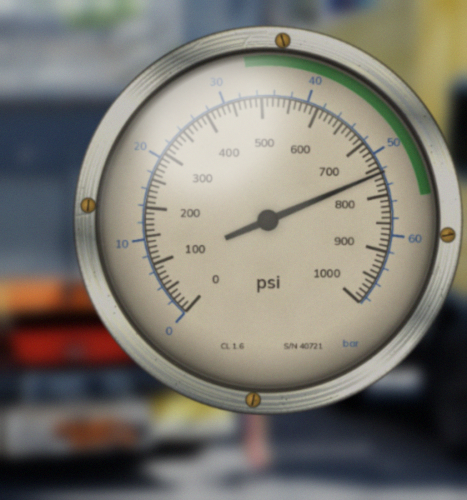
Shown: psi 760
